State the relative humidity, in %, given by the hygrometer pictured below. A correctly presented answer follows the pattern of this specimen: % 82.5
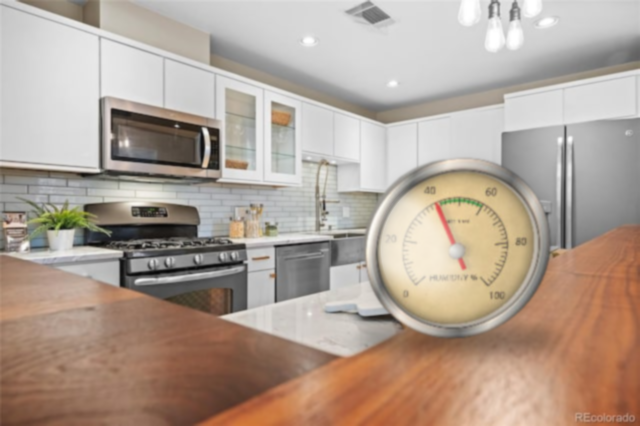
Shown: % 40
